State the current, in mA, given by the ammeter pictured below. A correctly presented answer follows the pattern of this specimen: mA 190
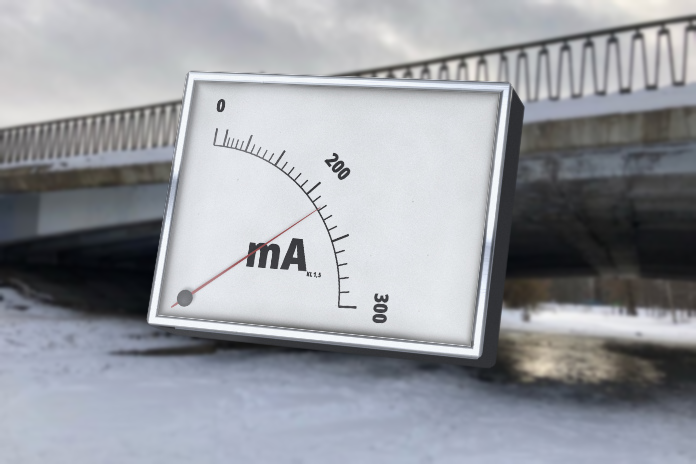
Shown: mA 220
